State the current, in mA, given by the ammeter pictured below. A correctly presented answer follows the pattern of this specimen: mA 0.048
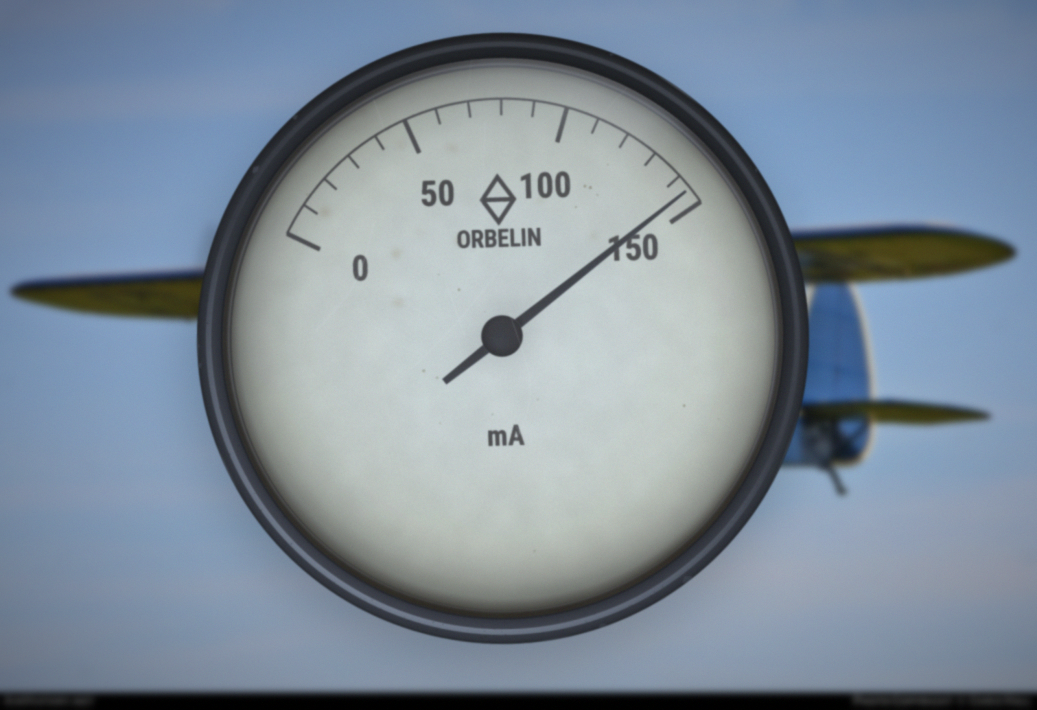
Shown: mA 145
